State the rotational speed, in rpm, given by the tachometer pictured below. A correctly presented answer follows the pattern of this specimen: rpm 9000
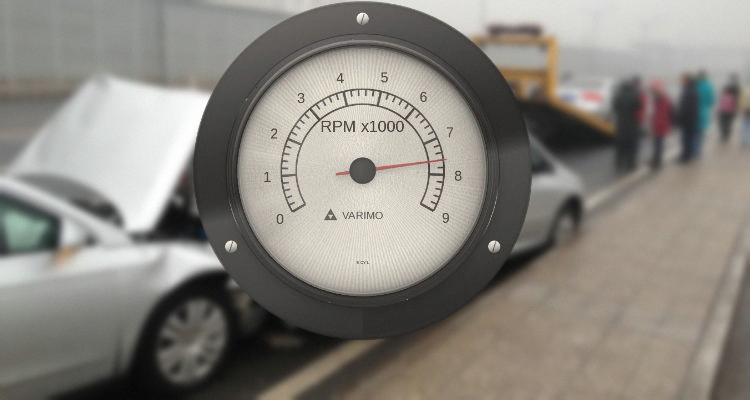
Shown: rpm 7600
